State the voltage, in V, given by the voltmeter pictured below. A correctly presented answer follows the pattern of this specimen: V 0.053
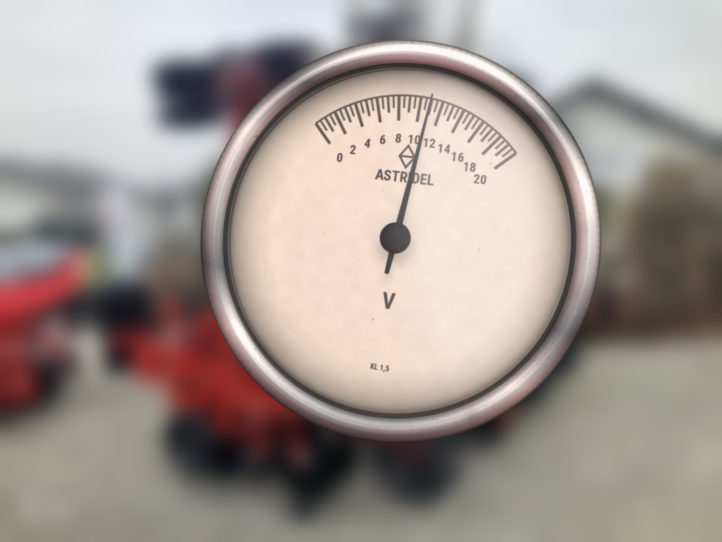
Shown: V 11
